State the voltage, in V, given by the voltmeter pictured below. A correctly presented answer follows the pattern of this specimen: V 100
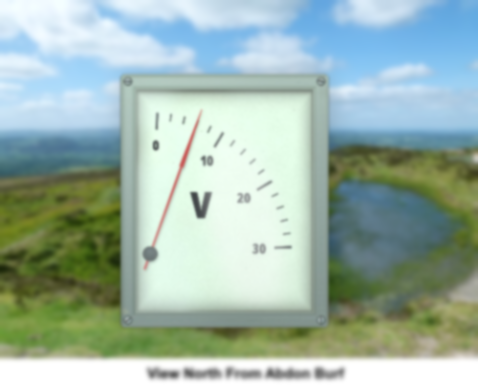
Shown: V 6
